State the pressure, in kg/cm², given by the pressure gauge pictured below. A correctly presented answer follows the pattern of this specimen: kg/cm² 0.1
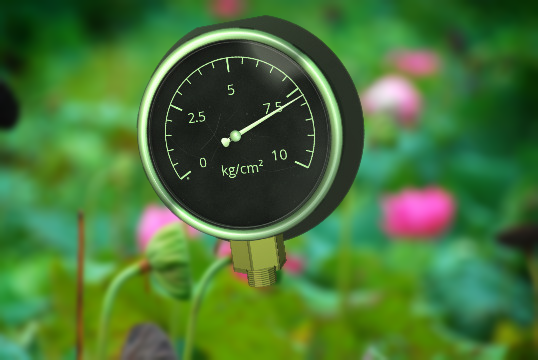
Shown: kg/cm² 7.75
